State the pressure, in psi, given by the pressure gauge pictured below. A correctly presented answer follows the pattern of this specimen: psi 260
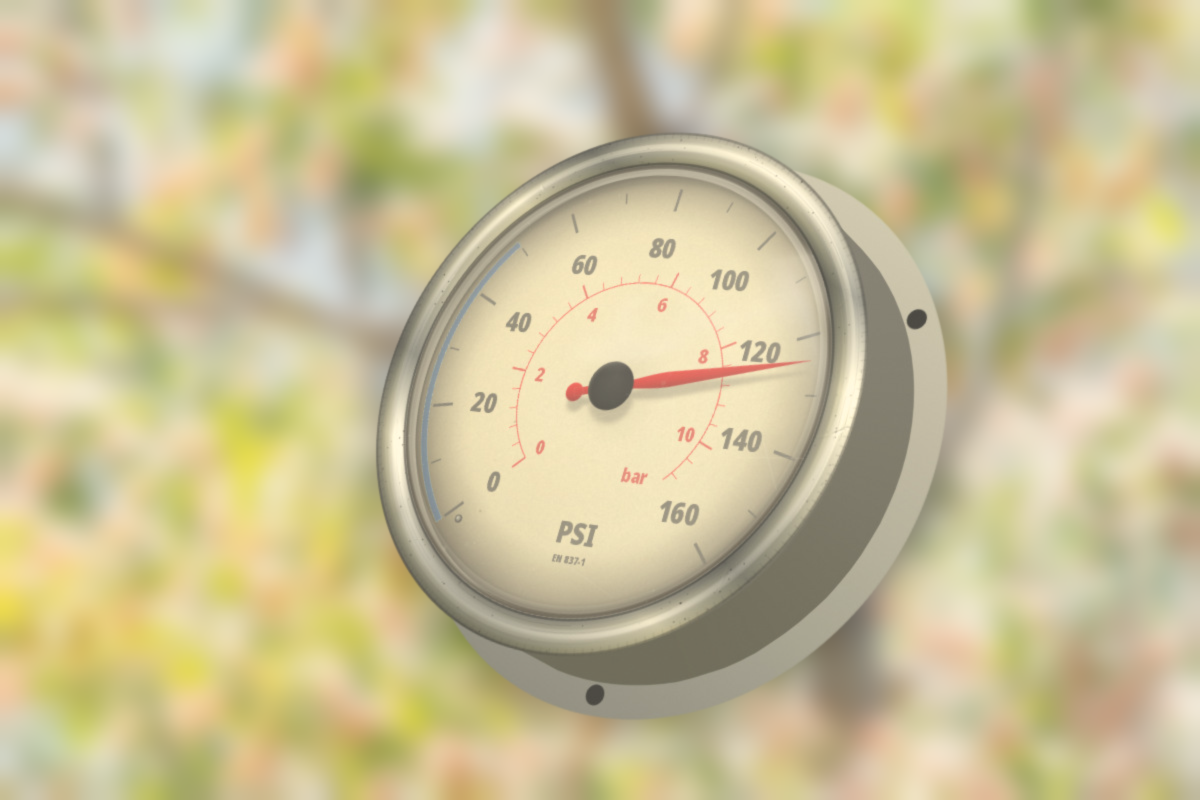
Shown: psi 125
